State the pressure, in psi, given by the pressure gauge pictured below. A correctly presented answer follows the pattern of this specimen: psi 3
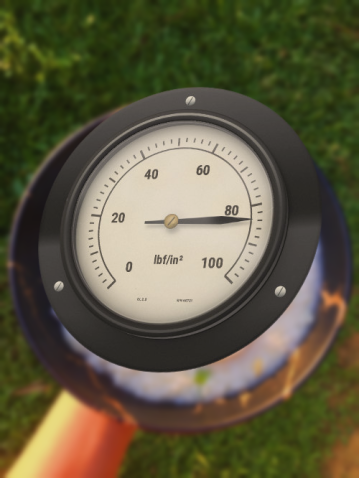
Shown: psi 84
